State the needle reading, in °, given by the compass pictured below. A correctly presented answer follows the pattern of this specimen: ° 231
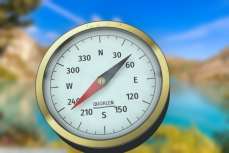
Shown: ° 230
